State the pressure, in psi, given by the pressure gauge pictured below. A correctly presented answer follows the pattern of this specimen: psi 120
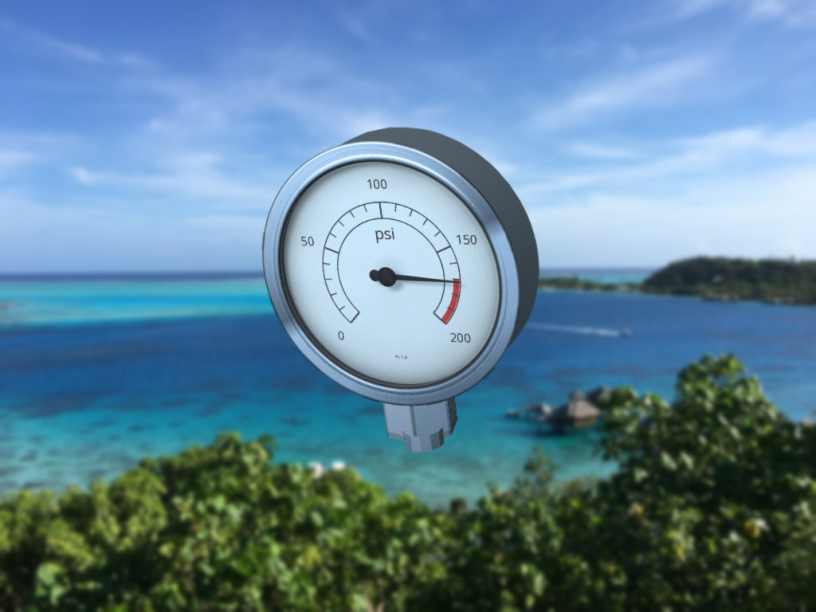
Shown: psi 170
